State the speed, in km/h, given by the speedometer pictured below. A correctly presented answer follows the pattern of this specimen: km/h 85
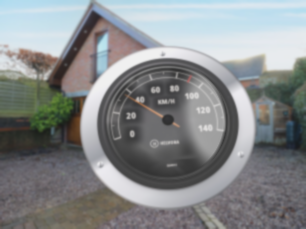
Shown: km/h 35
